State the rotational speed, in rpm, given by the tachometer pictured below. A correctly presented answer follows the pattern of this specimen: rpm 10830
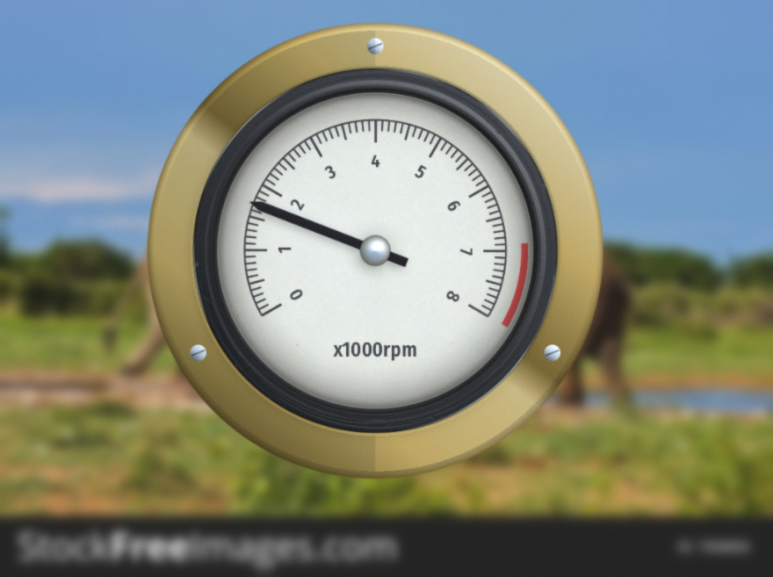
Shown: rpm 1700
